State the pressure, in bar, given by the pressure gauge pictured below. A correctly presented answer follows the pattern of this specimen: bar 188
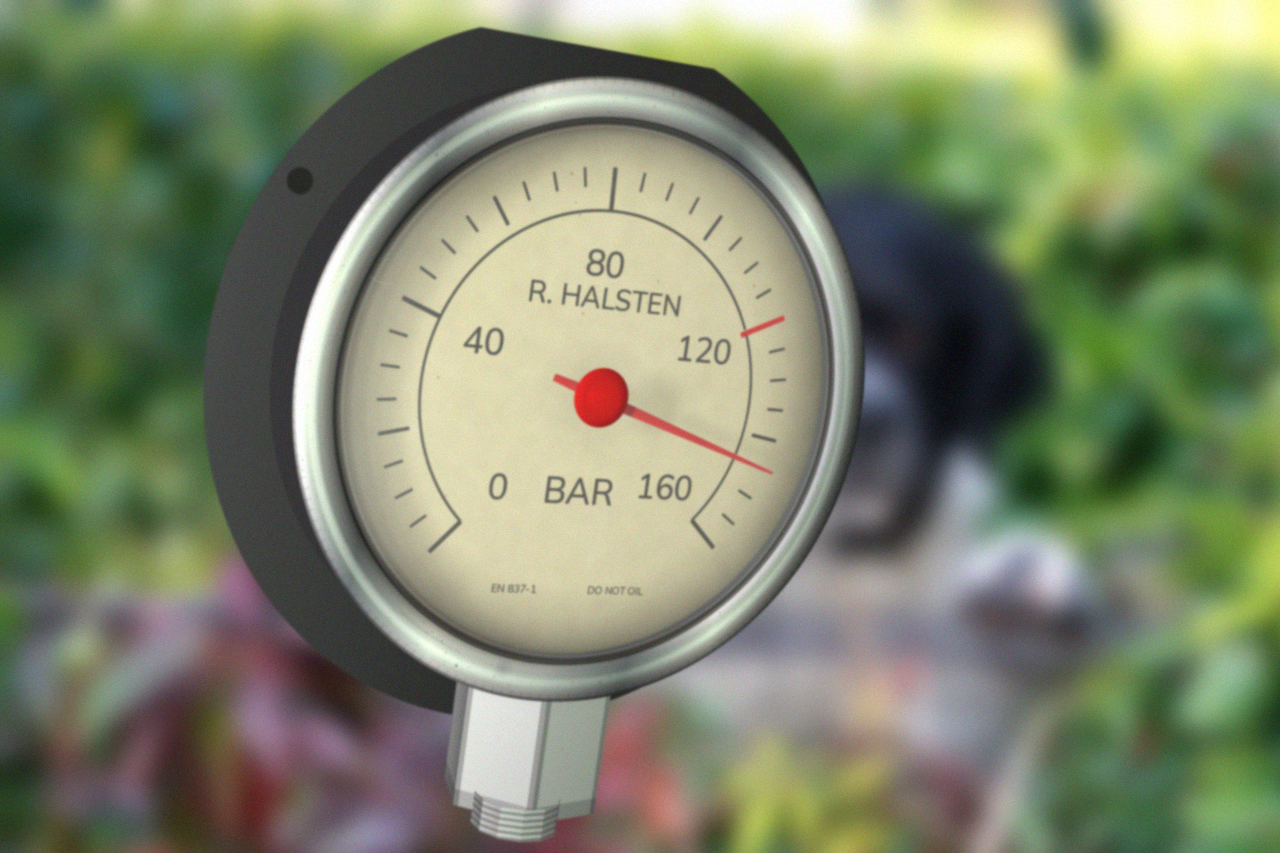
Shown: bar 145
